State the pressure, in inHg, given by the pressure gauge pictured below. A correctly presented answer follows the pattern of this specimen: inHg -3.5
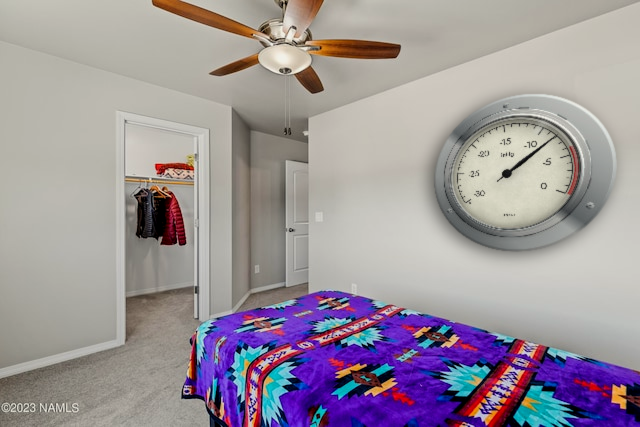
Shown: inHg -8
